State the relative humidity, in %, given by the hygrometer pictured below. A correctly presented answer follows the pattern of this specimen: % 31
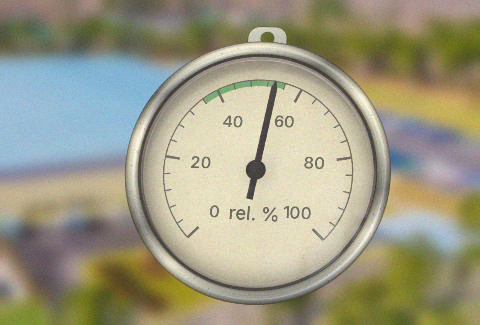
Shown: % 54
